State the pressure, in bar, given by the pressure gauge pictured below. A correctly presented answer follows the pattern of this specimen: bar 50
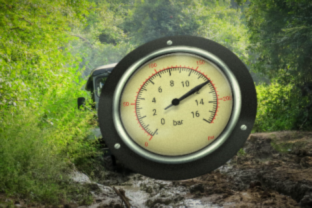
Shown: bar 12
